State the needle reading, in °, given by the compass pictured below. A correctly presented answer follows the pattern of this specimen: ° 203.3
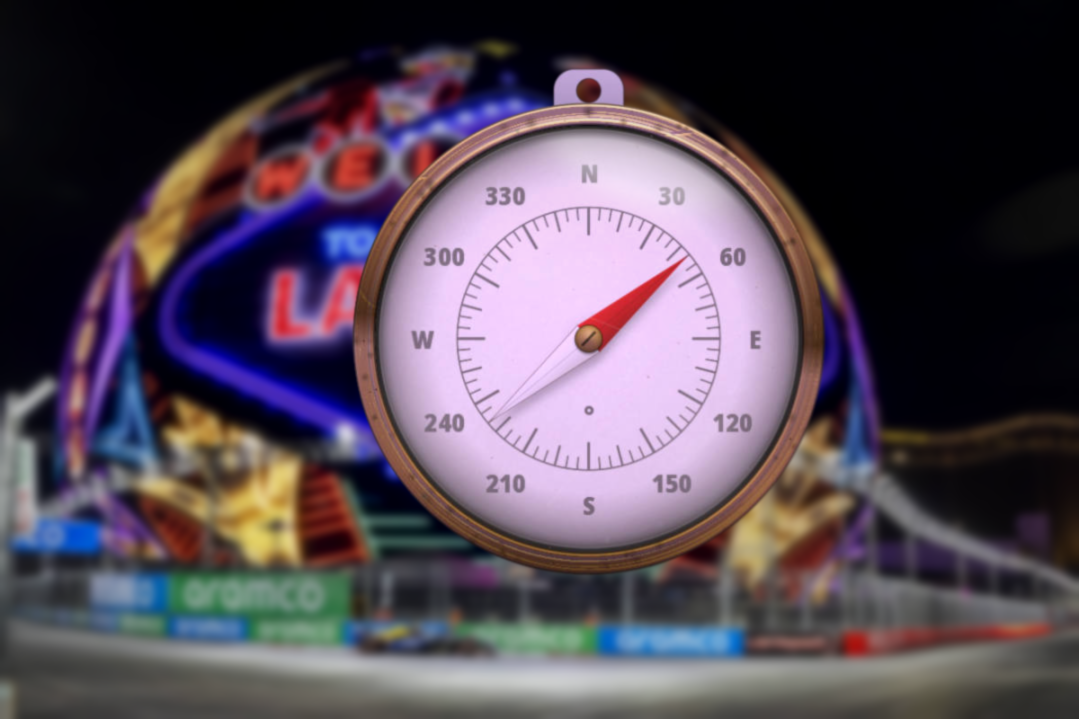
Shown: ° 50
